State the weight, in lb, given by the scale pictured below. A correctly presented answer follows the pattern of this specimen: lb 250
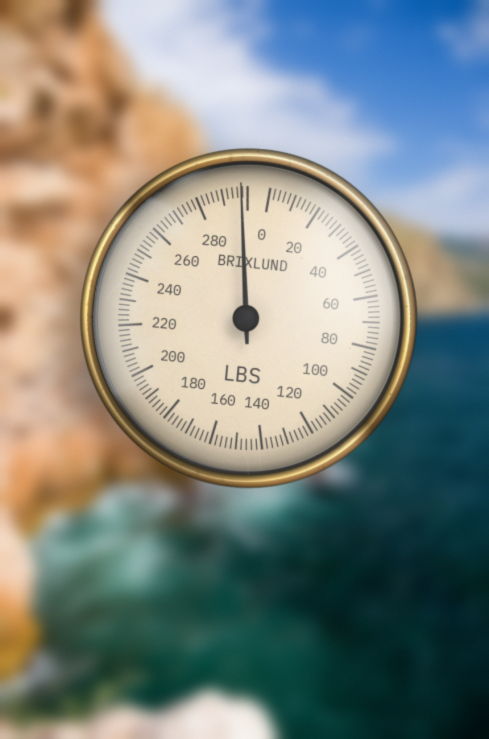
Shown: lb 298
